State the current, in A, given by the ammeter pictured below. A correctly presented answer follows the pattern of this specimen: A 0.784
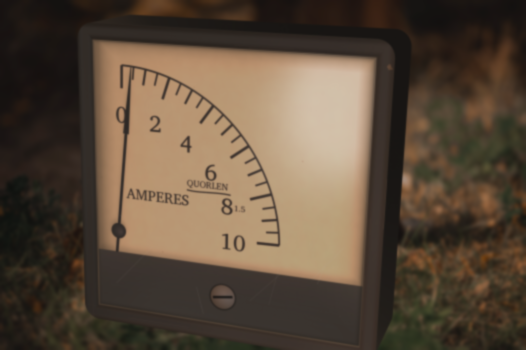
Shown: A 0.5
